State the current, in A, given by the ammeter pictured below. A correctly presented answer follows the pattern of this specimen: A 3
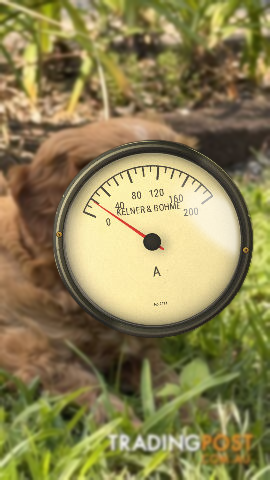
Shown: A 20
